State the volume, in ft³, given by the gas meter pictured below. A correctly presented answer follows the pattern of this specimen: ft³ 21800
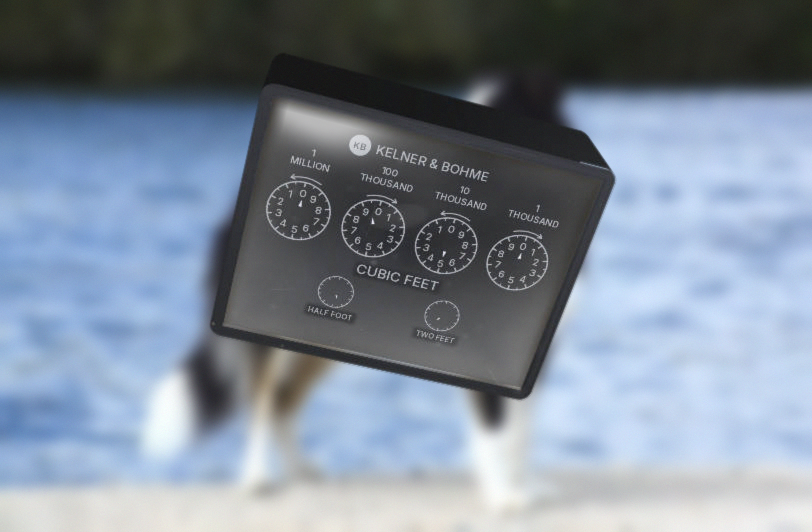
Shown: ft³ 995000
